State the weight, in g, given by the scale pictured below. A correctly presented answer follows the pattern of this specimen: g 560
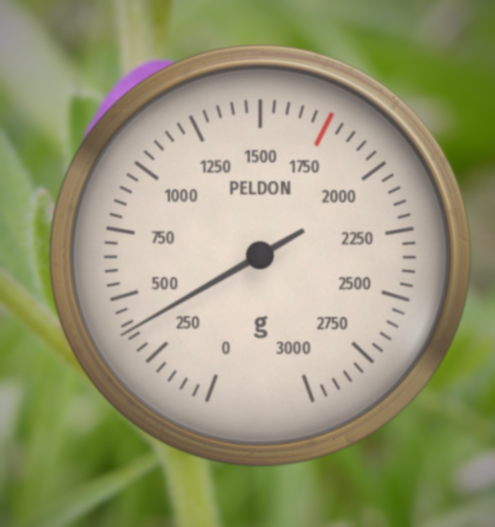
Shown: g 375
